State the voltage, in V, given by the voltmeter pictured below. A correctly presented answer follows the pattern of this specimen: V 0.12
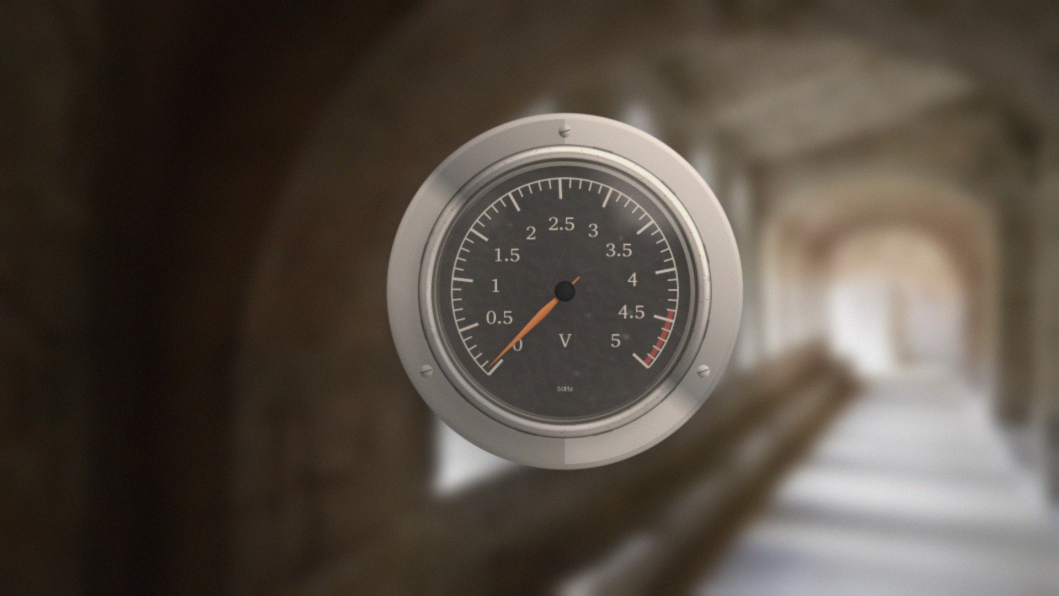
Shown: V 0.05
